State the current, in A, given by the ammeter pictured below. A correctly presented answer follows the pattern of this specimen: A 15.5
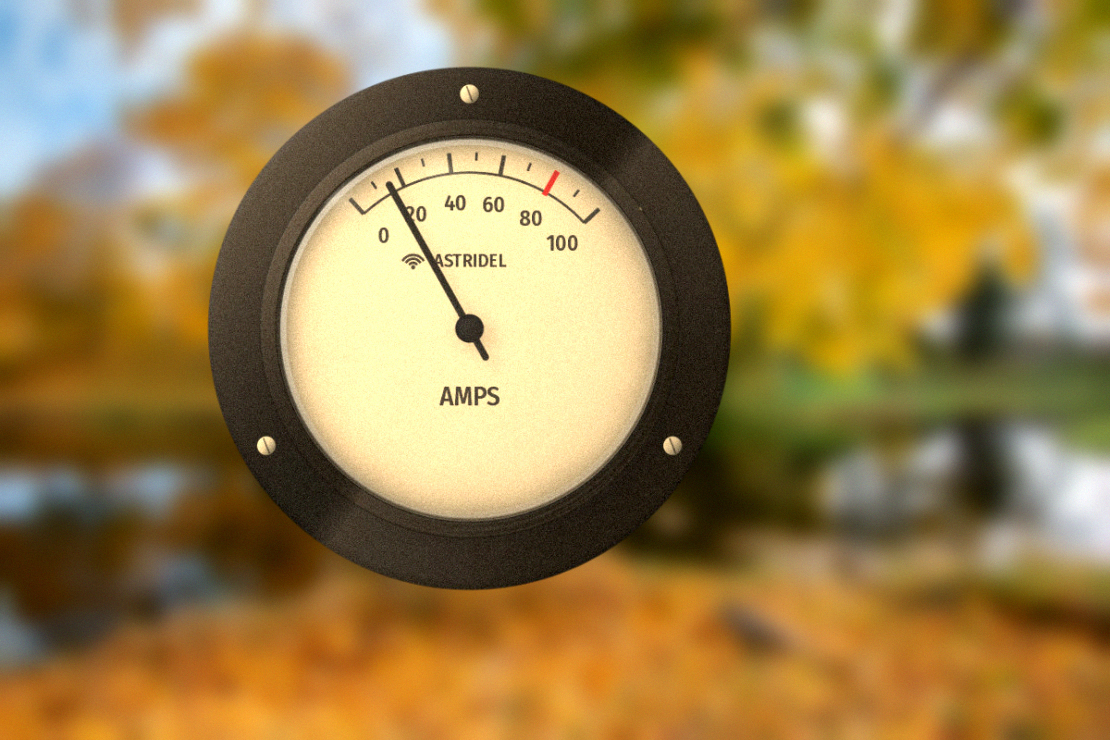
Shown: A 15
